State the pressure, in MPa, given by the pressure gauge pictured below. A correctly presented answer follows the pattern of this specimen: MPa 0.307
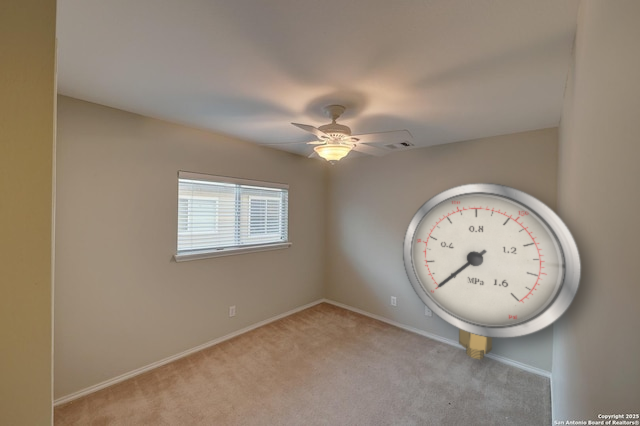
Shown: MPa 0
